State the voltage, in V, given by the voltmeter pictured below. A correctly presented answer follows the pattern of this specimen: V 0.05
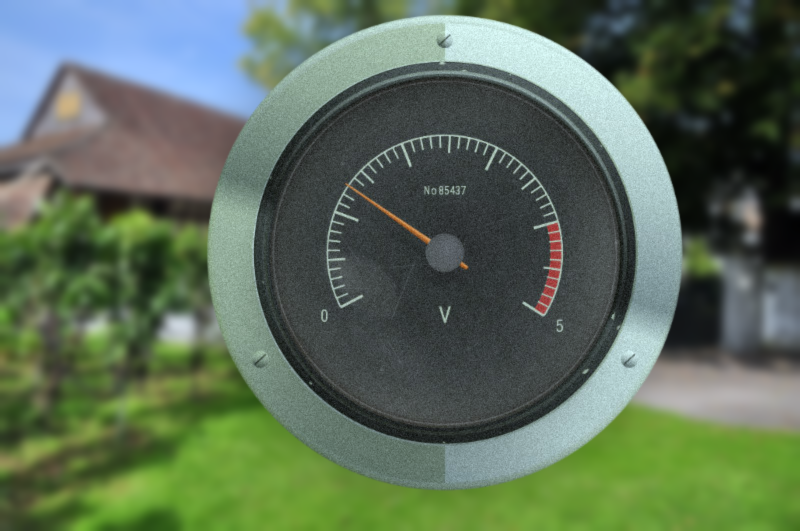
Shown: V 1.3
